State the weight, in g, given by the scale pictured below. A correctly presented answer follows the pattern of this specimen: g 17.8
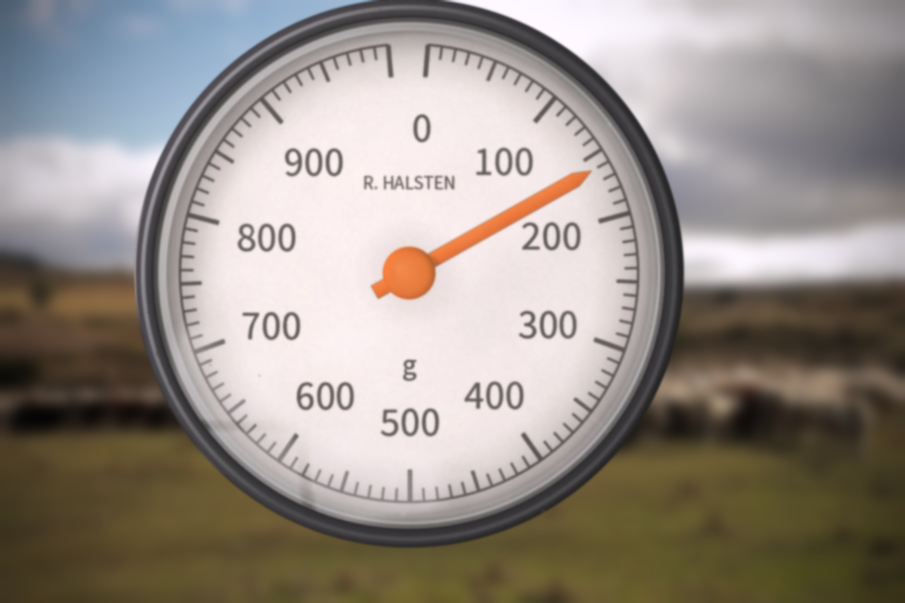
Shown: g 160
